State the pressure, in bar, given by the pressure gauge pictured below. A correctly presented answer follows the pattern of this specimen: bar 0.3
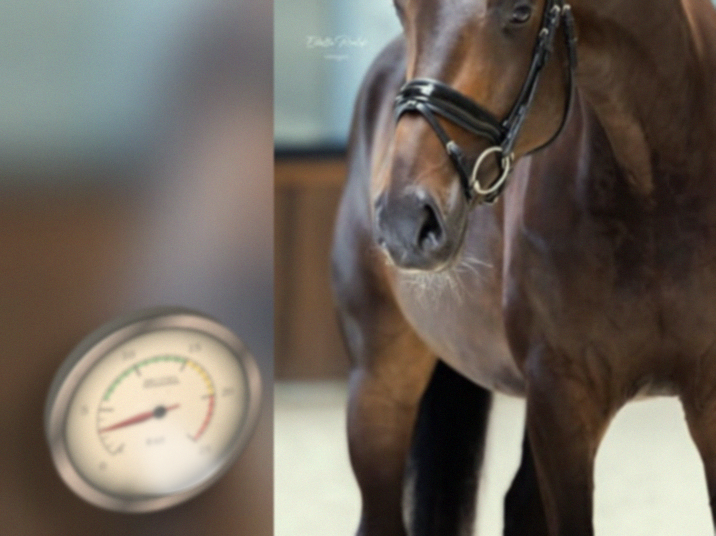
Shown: bar 3
